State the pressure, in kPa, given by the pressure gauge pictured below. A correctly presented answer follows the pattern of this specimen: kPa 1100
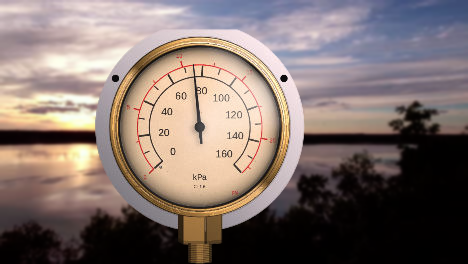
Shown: kPa 75
